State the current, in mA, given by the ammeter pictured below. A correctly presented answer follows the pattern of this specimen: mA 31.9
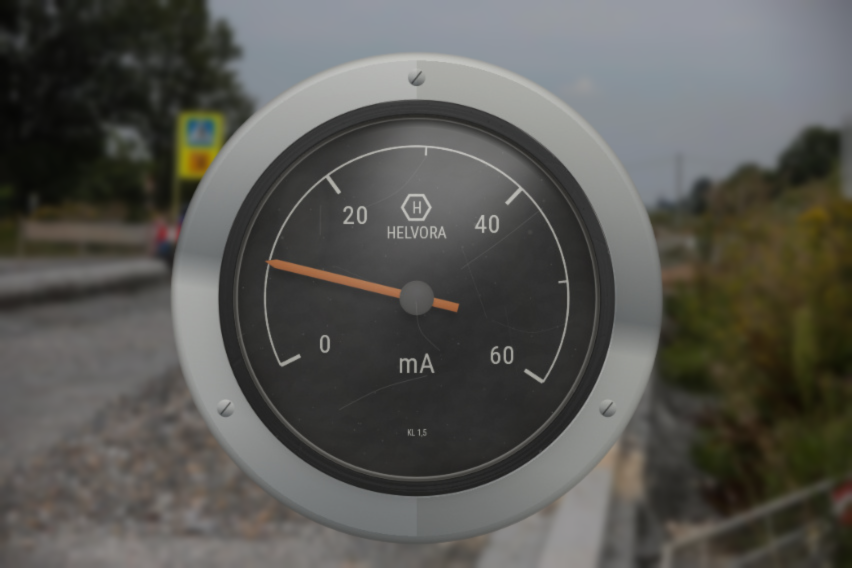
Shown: mA 10
